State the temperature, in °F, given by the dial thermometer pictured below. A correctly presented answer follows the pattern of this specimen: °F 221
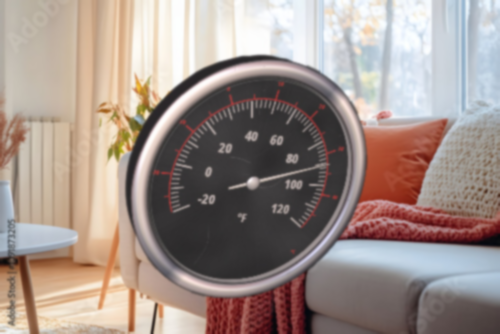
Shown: °F 90
